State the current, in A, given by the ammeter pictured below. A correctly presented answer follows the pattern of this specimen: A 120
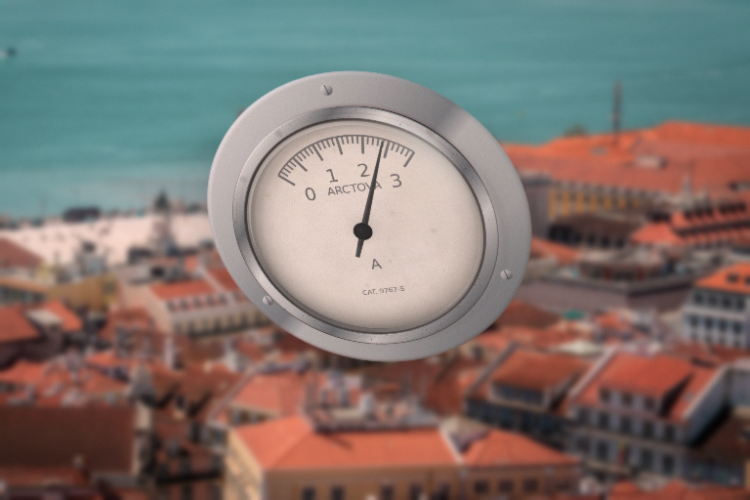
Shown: A 2.4
